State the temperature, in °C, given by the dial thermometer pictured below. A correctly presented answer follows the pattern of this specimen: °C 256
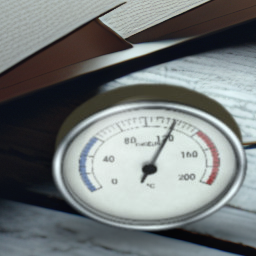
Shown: °C 120
